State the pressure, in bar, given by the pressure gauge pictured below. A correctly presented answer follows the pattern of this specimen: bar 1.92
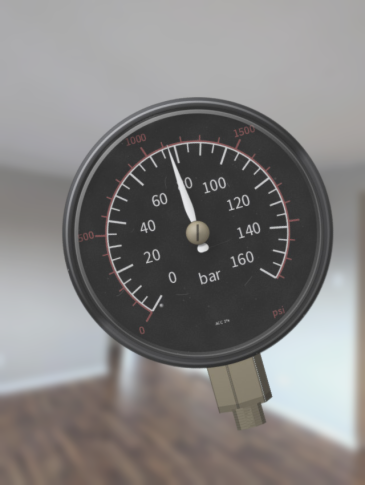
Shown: bar 77.5
